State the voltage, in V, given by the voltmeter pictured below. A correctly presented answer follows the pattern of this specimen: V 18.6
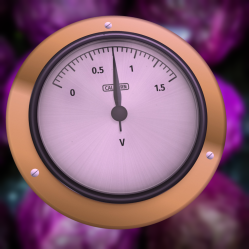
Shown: V 0.75
